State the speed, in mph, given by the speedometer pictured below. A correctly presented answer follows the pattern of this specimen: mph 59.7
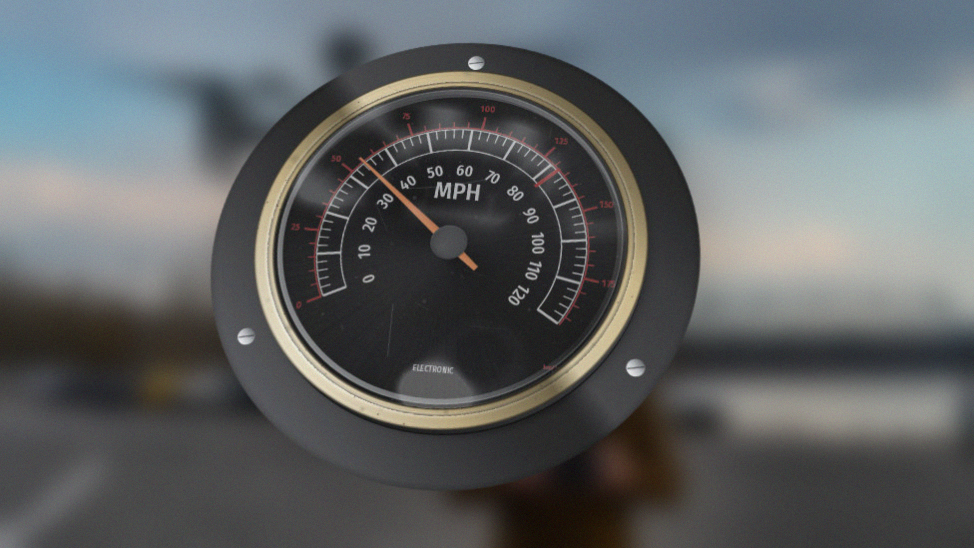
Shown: mph 34
